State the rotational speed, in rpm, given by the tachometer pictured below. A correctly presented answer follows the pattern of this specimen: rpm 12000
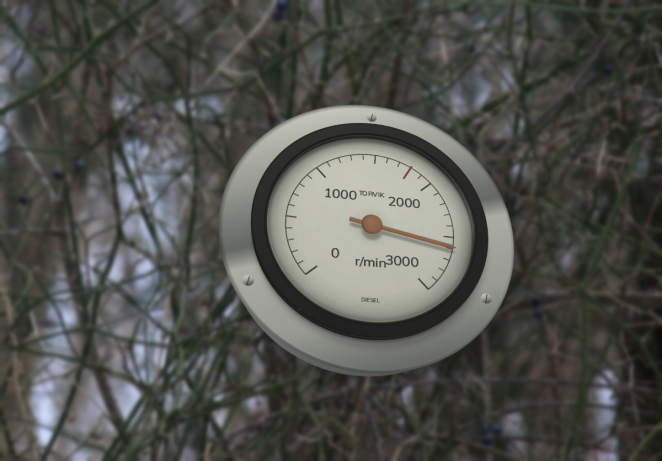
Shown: rpm 2600
